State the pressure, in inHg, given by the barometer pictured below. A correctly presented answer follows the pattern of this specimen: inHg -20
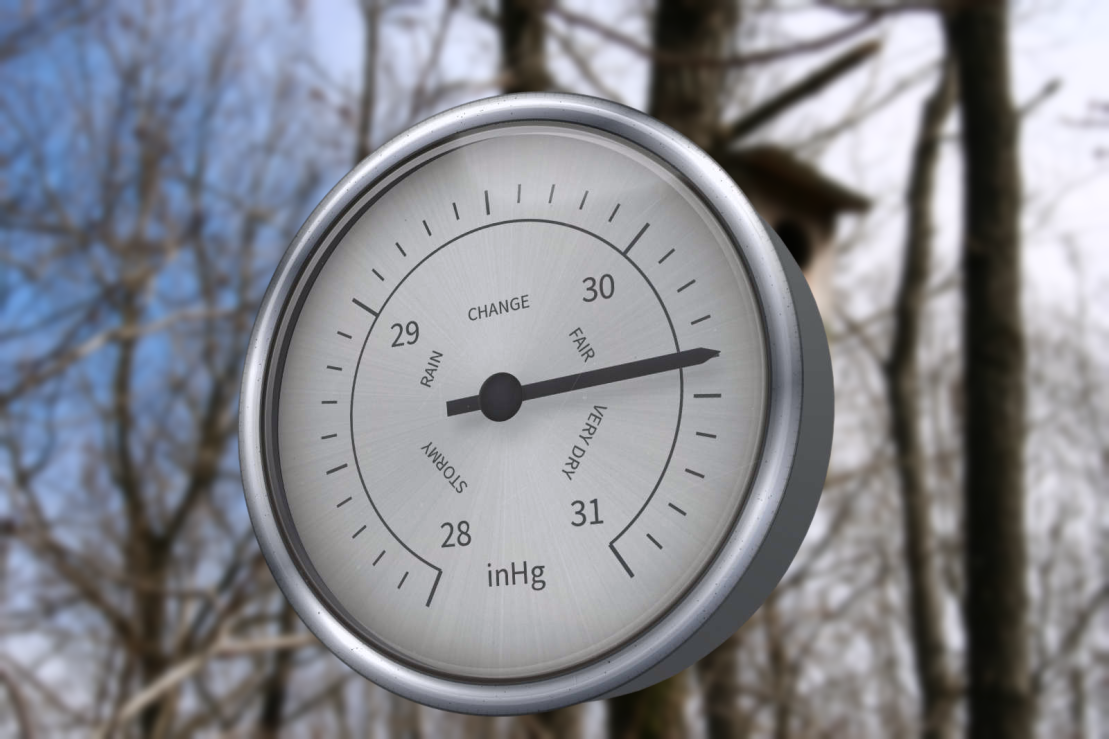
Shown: inHg 30.4
